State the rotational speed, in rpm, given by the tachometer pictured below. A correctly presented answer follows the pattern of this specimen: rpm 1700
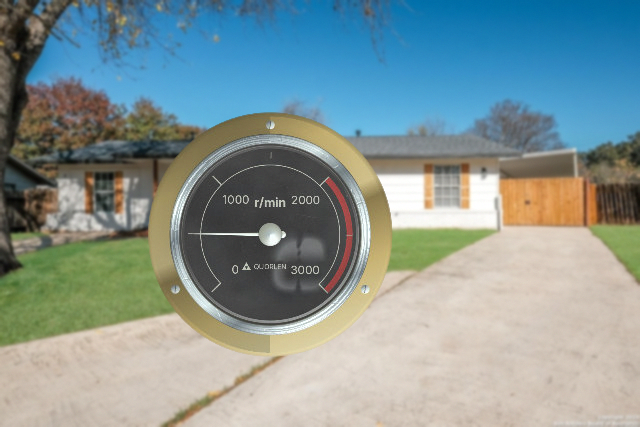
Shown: rpm 500
